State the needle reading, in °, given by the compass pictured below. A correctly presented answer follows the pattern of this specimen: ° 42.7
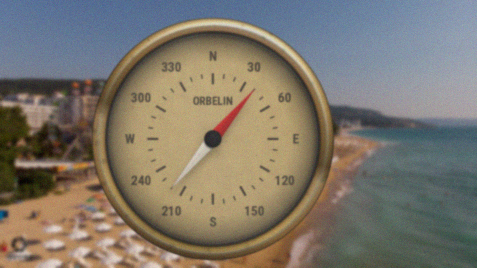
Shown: ° 40
